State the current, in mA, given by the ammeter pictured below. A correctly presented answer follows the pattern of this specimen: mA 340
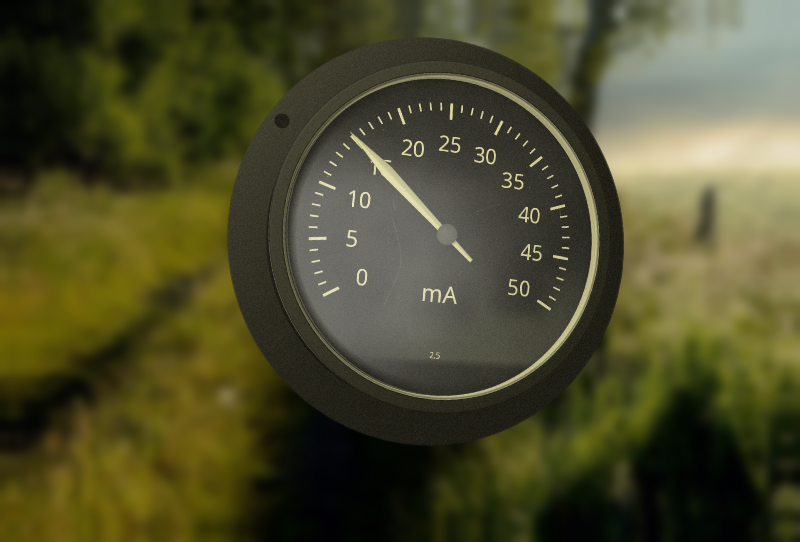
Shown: mA 15
